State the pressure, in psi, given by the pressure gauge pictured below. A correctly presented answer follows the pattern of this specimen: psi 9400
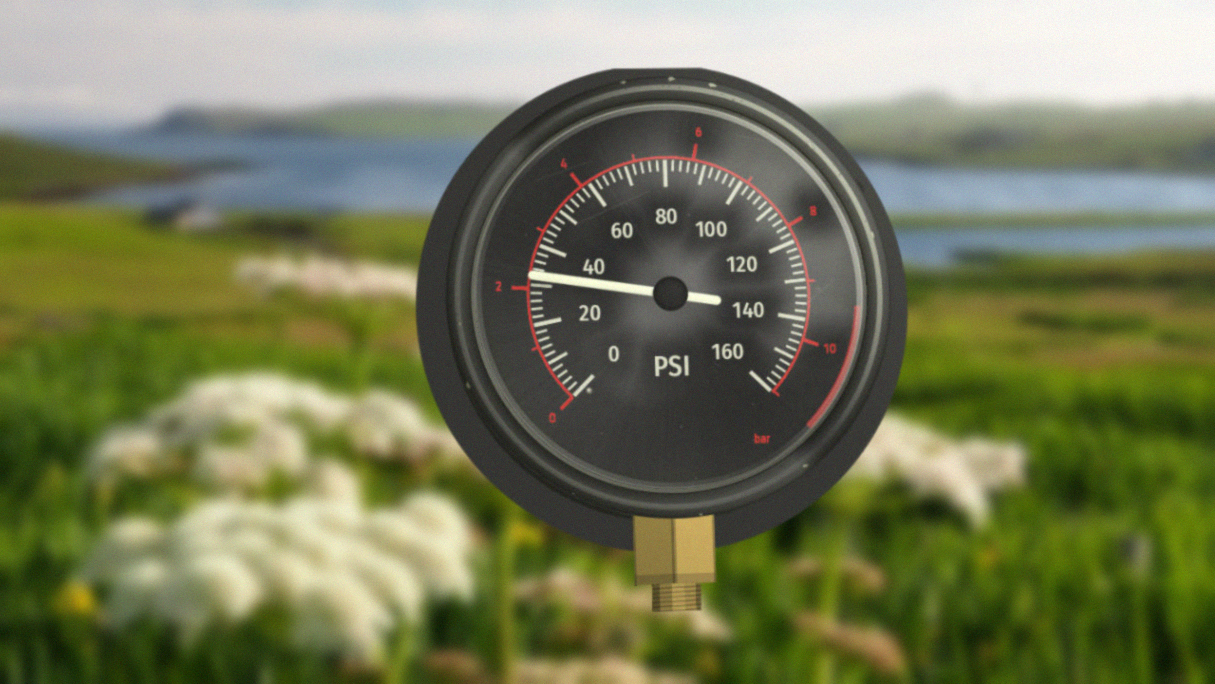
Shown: psi 32
